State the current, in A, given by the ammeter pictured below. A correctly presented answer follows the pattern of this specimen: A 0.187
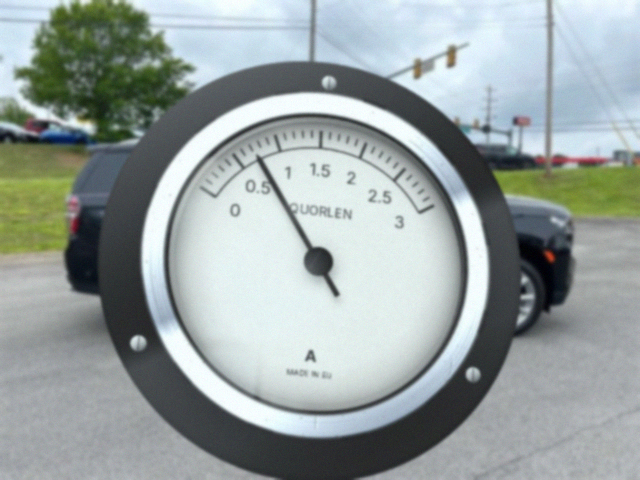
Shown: A 0.7
